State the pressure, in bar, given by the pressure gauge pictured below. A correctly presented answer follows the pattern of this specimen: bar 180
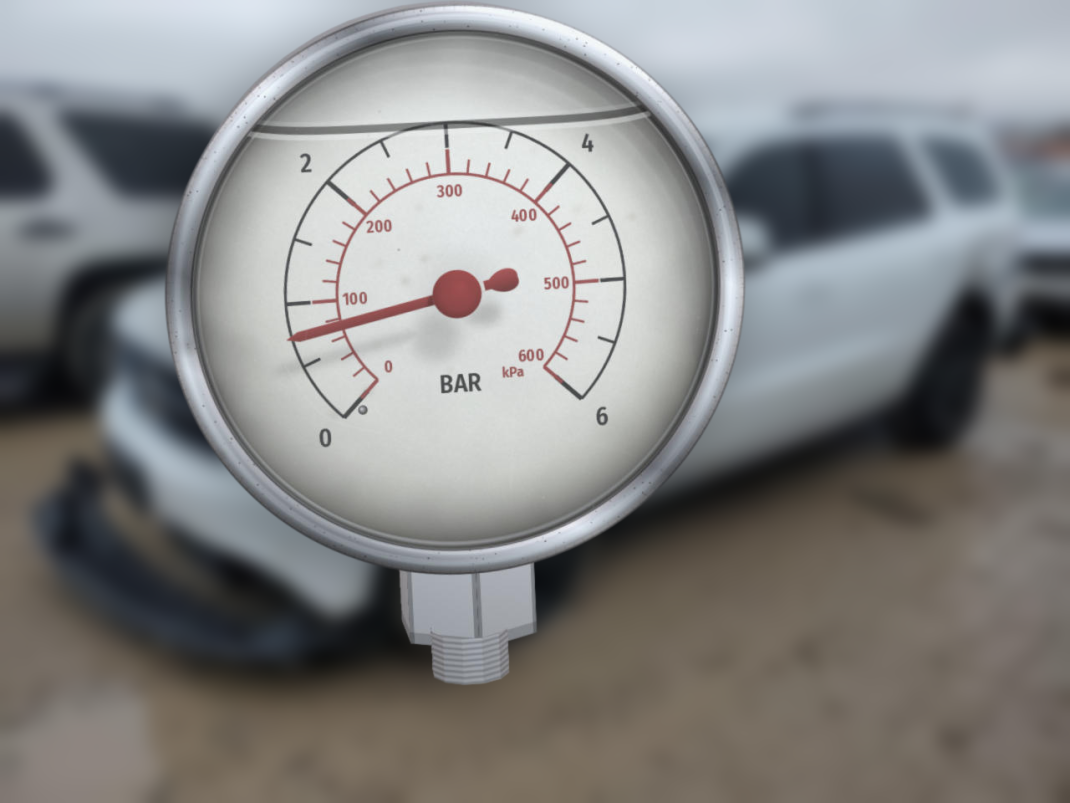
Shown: bar 0.75
